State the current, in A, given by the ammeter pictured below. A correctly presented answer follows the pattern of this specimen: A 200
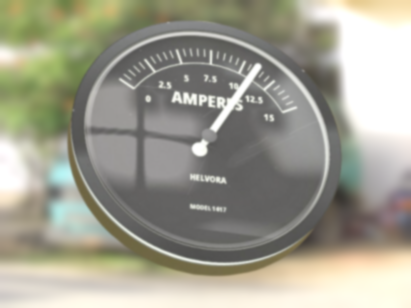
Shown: A 11
